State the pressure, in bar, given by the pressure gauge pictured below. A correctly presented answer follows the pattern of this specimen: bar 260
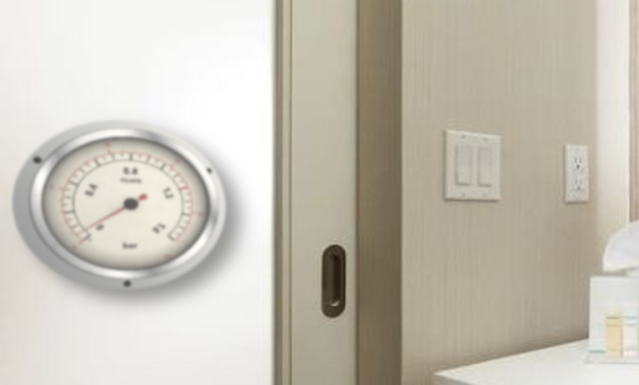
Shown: bar 0.05
